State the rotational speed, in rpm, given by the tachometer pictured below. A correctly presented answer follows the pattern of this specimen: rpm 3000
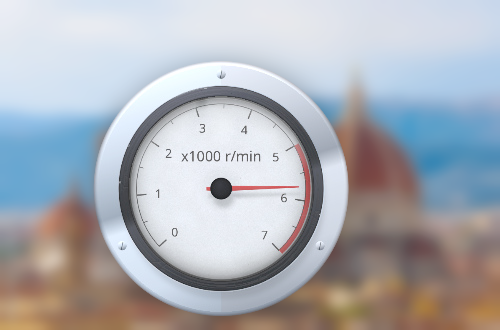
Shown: rpm 5750
